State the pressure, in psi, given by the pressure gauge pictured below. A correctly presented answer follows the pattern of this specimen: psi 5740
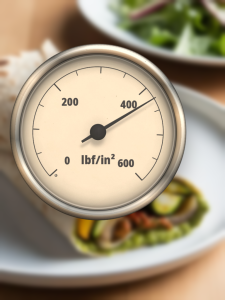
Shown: psi 425
